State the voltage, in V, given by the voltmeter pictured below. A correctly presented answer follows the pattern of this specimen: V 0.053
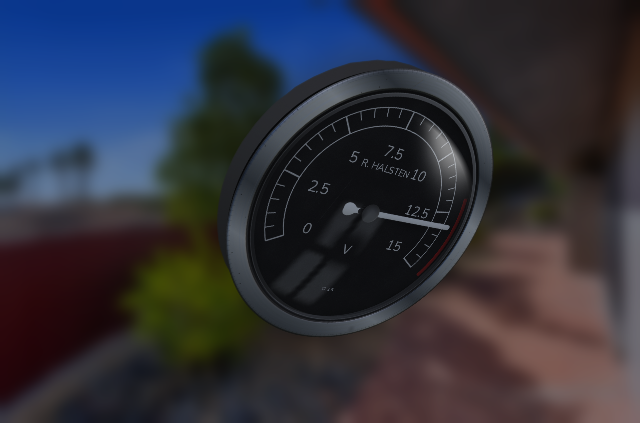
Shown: V 13
